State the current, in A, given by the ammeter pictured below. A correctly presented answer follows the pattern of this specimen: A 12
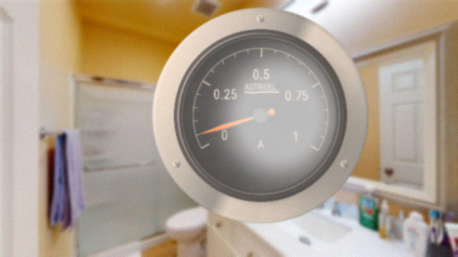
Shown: A 0.05
